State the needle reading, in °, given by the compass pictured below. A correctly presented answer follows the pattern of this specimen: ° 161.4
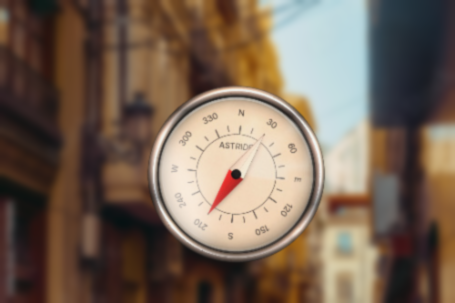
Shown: ° 210
